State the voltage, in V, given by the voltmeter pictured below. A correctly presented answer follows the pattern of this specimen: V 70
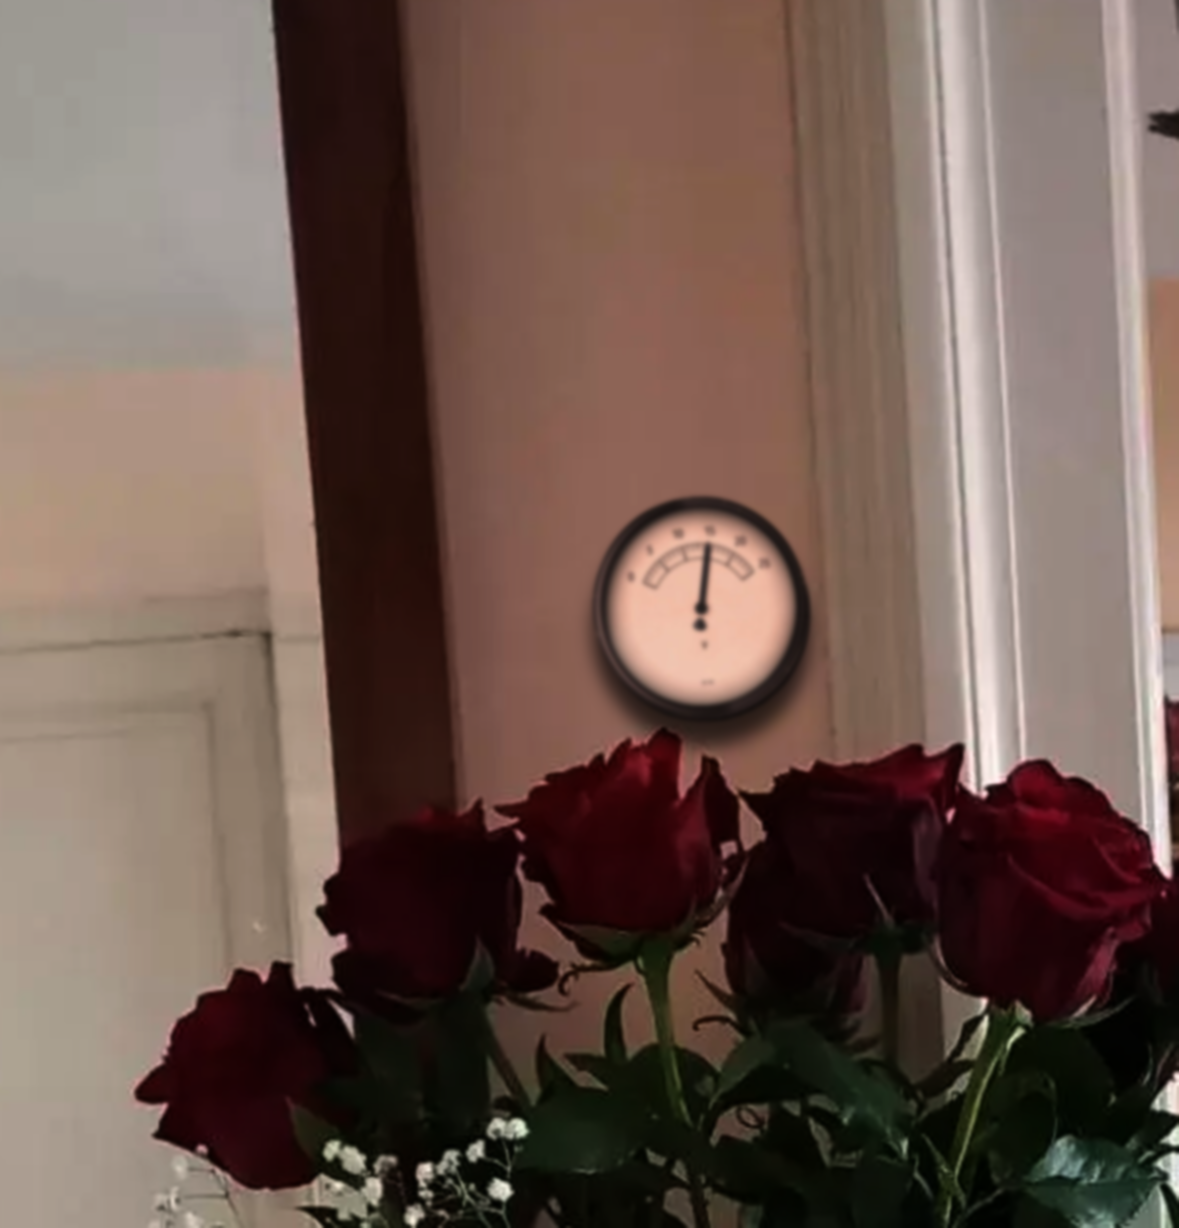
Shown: V 15
